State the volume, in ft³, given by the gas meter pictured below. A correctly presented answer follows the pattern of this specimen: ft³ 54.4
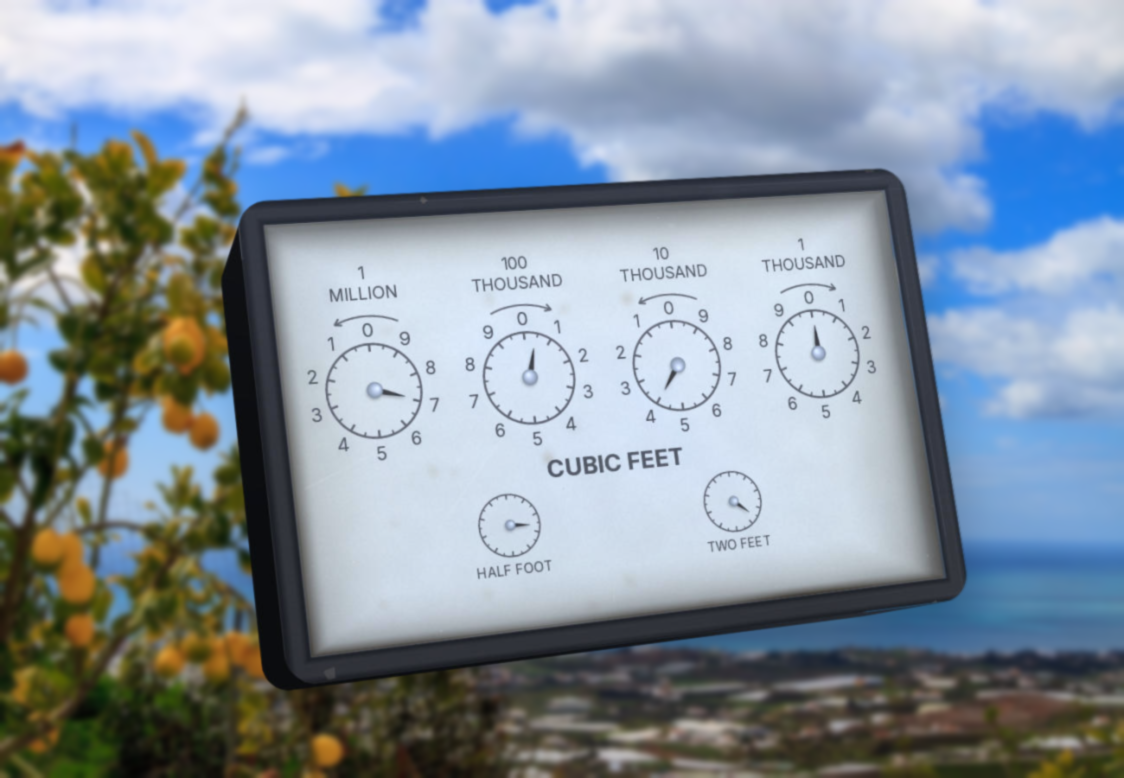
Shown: ft³ 704000
